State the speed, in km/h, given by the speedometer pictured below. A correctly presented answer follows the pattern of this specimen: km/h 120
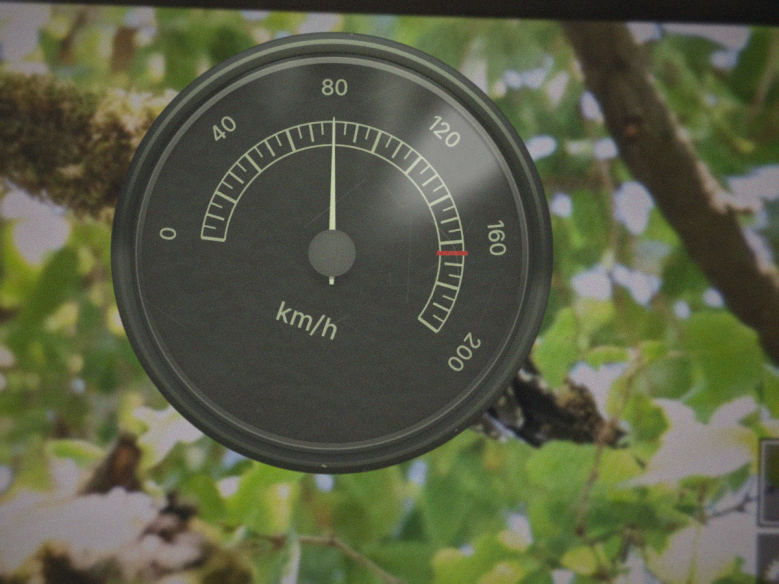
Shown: km/h 80
